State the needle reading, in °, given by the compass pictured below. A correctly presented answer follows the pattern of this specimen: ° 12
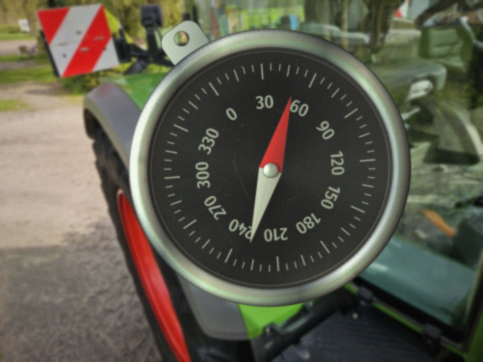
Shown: ° 50
